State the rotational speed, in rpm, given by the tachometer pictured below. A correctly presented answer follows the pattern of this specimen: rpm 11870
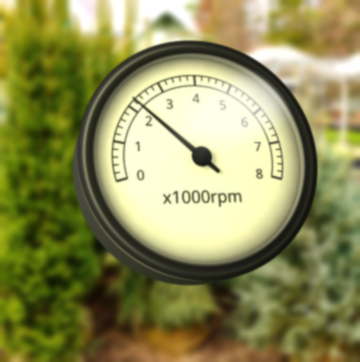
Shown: rpm 2200
